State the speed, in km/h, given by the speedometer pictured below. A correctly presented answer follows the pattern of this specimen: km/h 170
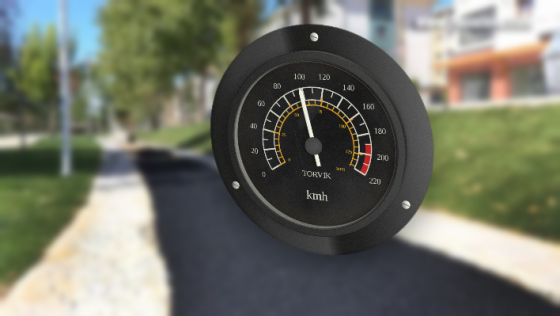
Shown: km/h 100
